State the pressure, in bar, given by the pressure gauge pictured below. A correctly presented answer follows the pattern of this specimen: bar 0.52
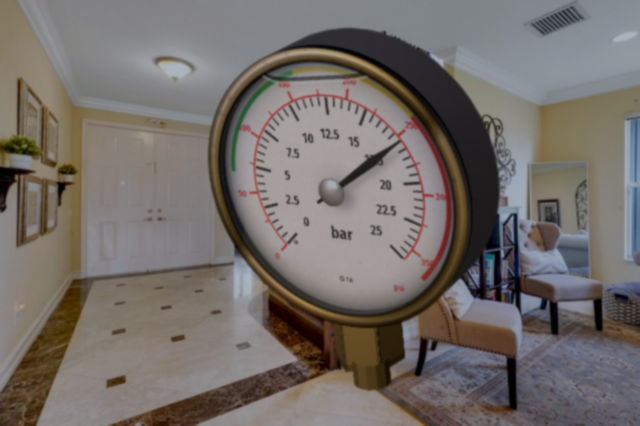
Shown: bar 17.5
